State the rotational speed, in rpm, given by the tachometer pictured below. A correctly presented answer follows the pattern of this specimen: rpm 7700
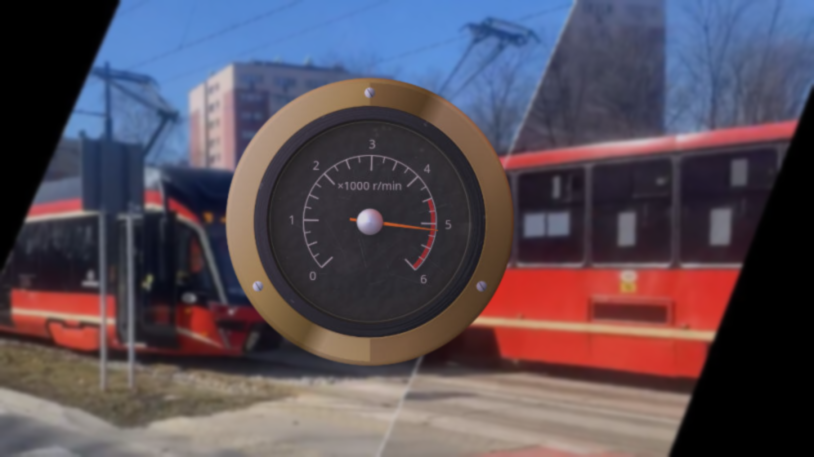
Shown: rpm 5125
